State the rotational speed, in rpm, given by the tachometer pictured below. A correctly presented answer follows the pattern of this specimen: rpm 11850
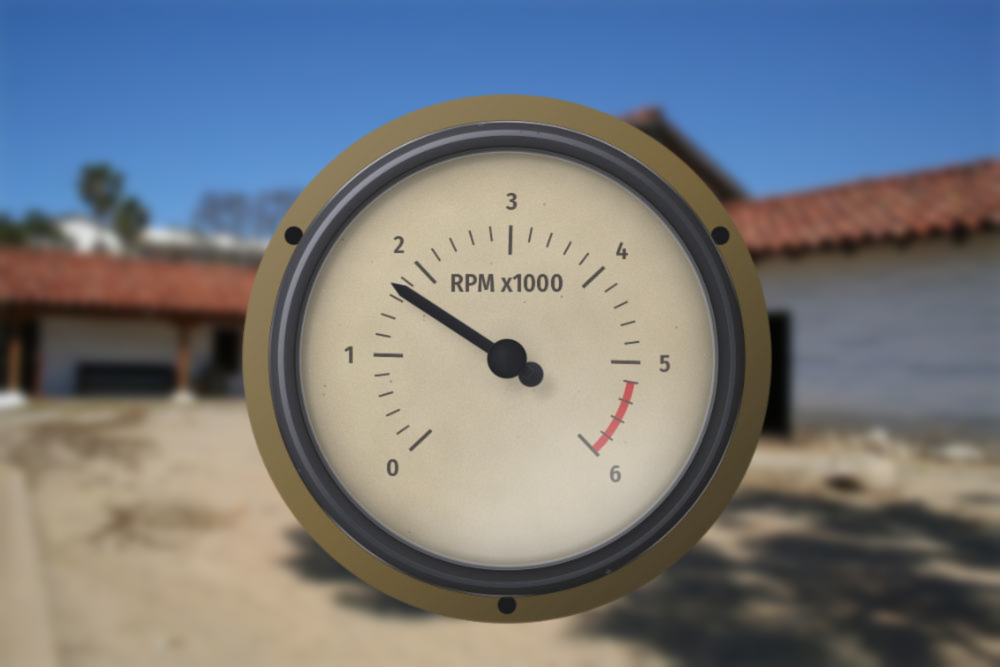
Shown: rpm 1700
